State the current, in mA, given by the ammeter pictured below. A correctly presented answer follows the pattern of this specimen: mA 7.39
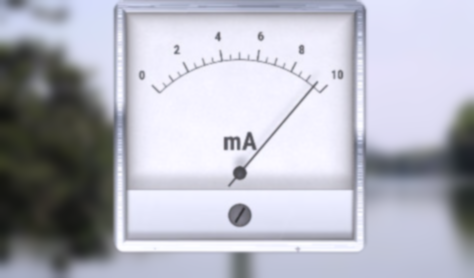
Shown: mA 9.5
